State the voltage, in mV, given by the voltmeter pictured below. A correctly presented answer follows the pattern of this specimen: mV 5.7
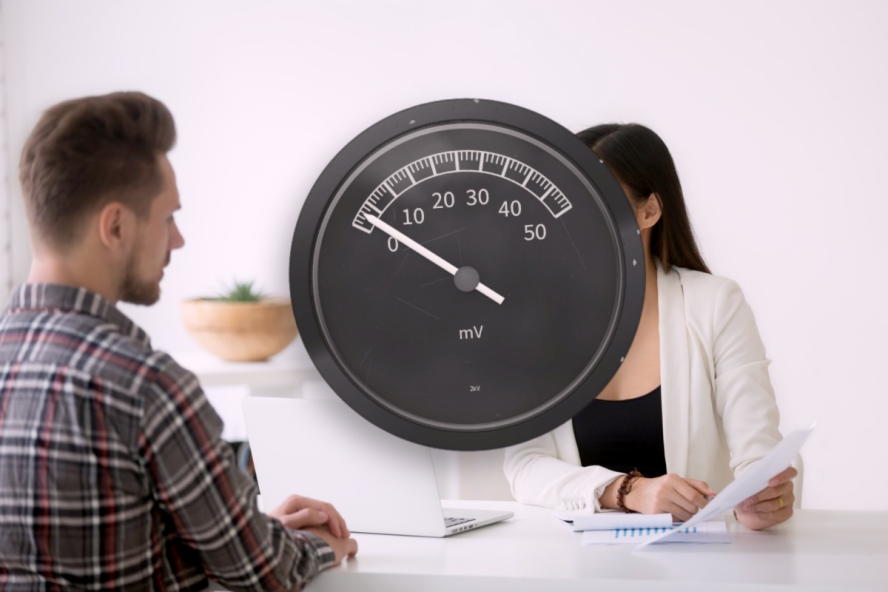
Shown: mV 3
